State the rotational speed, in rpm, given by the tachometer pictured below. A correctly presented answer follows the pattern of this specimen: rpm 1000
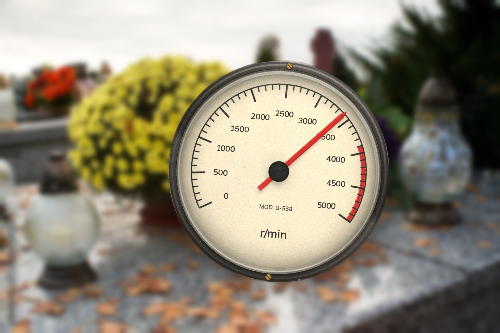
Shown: rpm 3400
